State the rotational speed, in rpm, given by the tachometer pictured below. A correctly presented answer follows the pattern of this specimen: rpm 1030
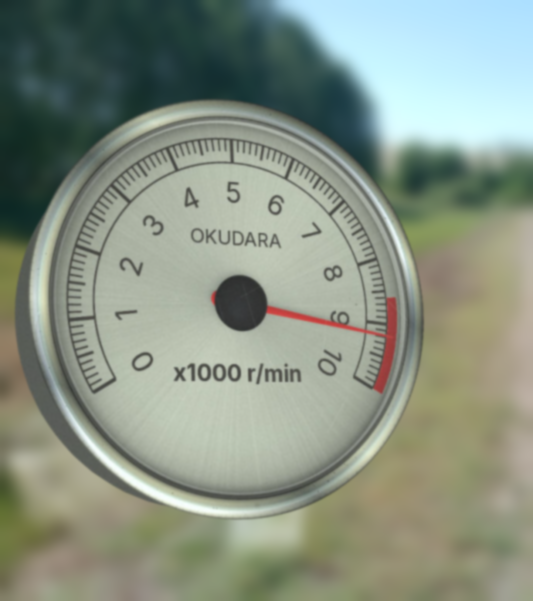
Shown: rpm 9200
